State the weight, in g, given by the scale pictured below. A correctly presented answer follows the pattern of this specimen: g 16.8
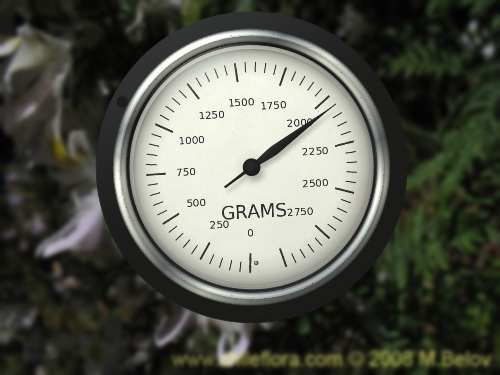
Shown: g 2050
